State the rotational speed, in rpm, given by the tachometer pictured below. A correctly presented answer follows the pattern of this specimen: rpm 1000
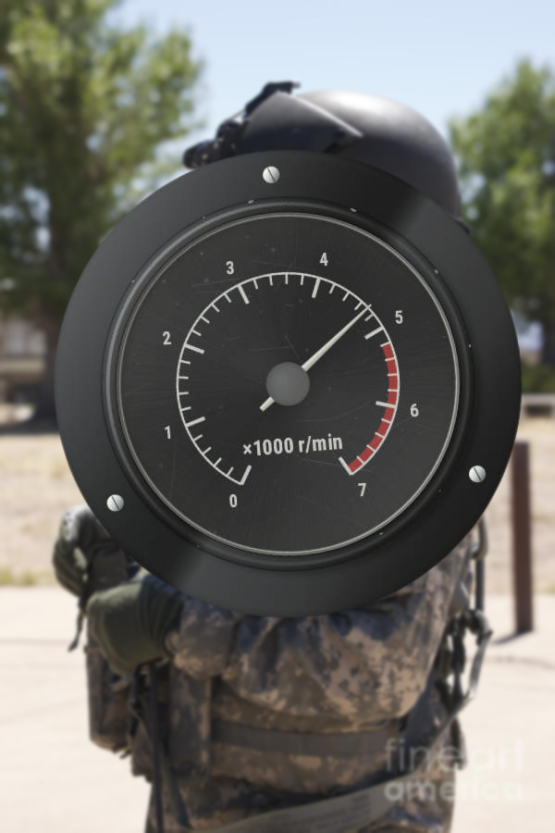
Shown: rpm 4700
